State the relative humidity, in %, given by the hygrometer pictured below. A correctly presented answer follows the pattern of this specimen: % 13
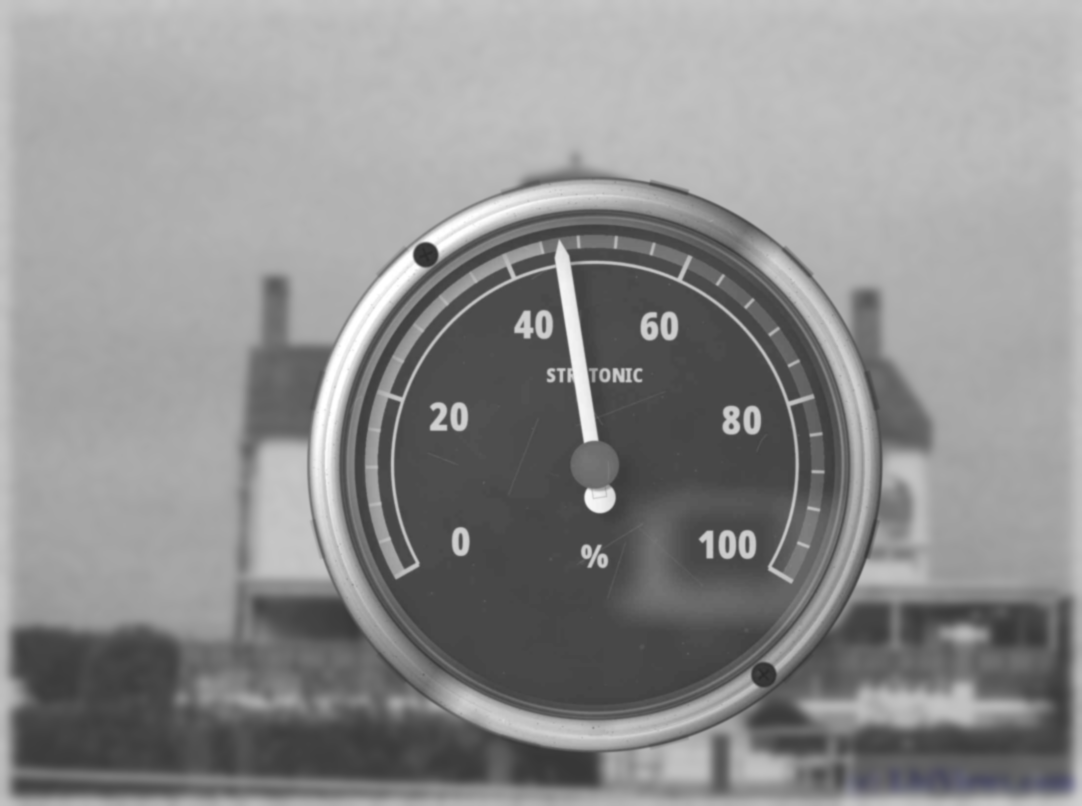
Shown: % 46
